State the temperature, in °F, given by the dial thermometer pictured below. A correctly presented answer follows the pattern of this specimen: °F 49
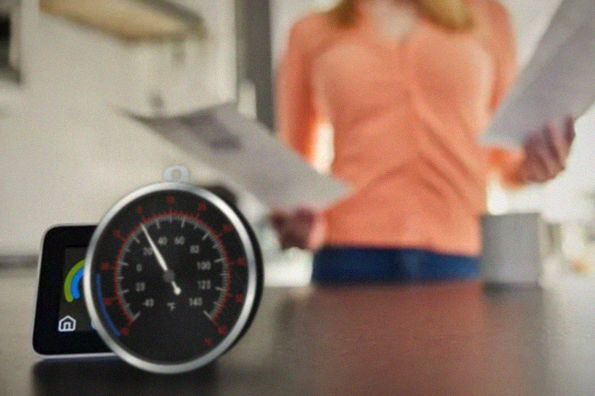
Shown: °F 30
